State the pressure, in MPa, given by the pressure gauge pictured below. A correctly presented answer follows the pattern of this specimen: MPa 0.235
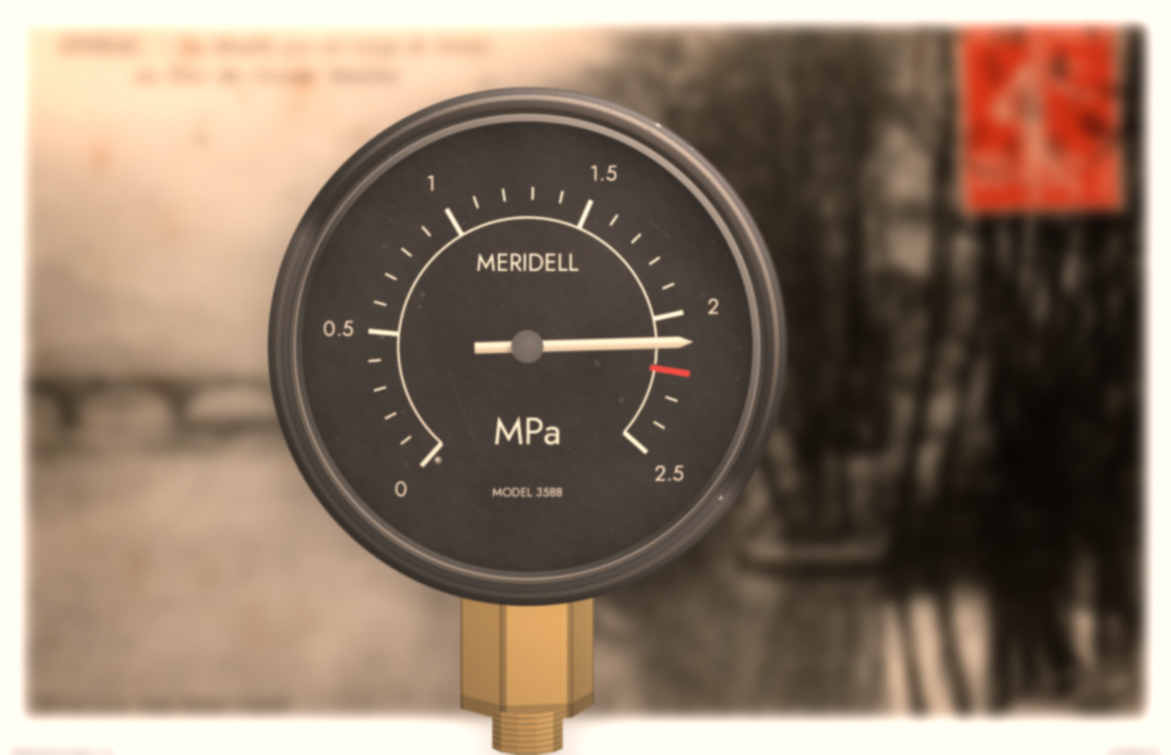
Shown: MPa 2.1
